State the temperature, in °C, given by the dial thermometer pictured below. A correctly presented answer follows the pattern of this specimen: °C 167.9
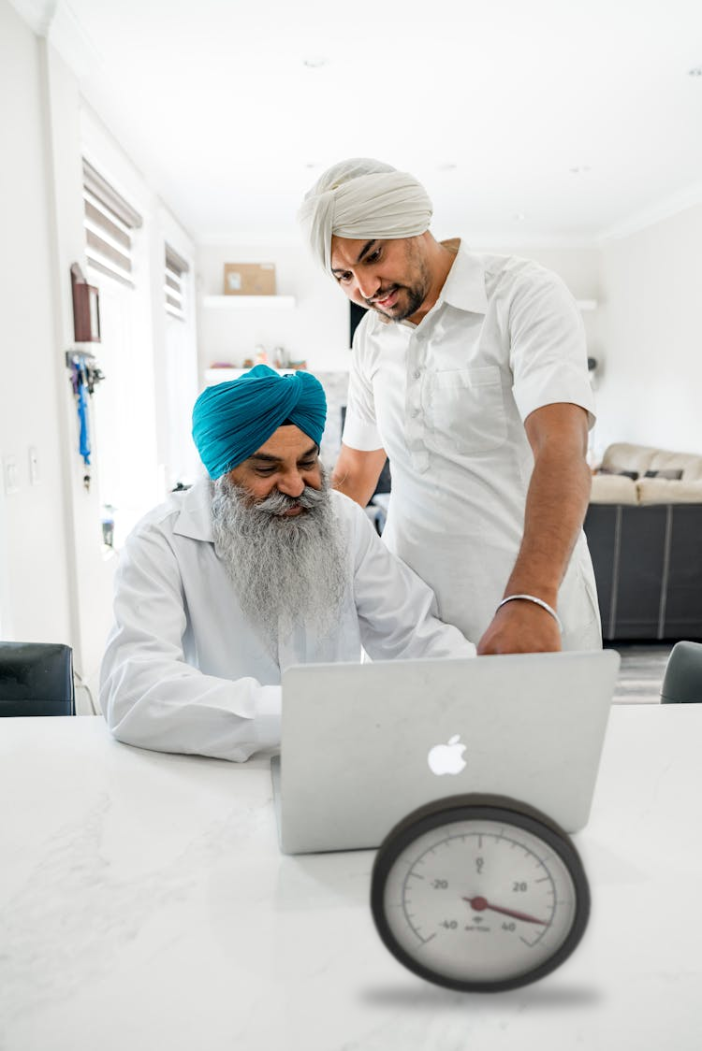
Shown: °C 32
